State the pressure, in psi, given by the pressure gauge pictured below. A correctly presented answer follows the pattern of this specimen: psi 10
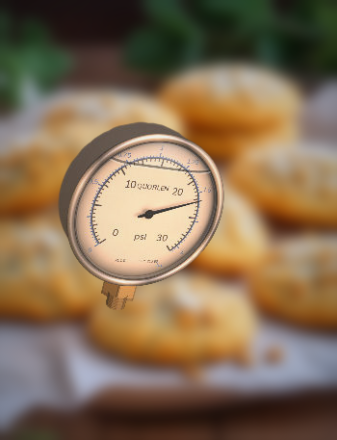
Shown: psi 22.5
